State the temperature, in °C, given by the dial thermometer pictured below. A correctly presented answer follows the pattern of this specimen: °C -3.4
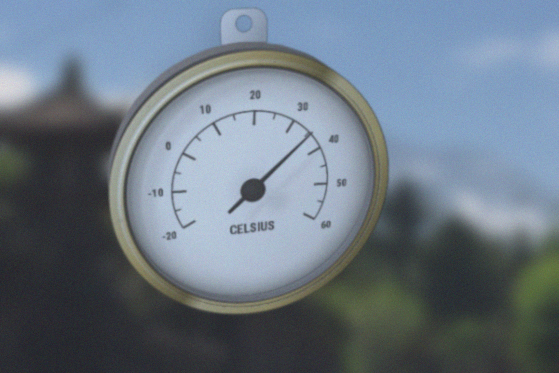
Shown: °C 35
